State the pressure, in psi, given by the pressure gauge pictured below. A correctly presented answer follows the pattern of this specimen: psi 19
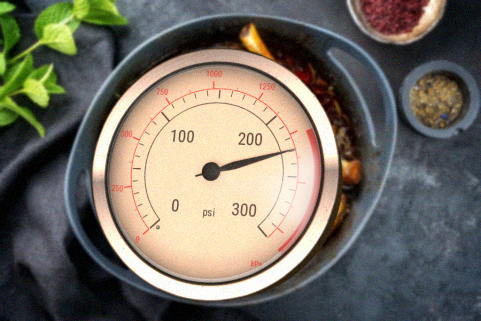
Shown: psi 230
